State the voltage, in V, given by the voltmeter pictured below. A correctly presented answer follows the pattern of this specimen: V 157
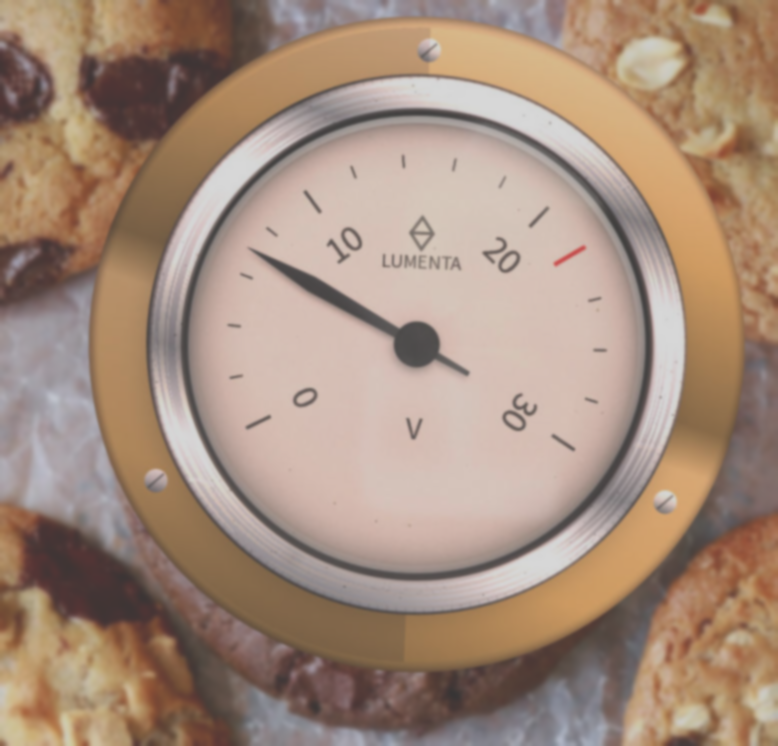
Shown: V 7
